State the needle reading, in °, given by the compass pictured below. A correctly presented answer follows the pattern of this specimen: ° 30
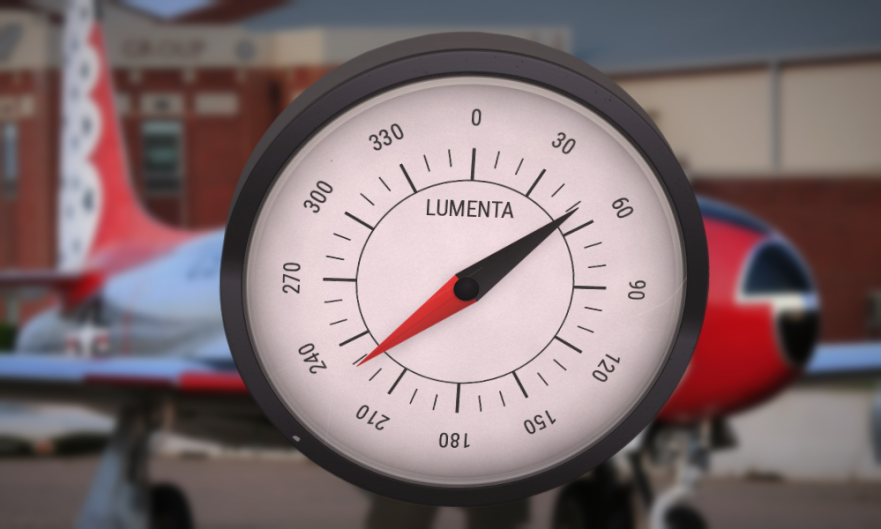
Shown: ° 230
